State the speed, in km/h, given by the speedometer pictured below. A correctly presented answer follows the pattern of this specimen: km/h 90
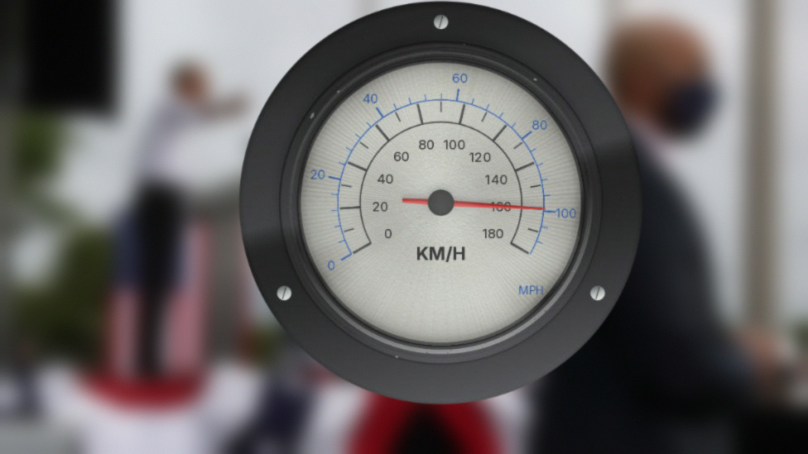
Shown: km/h 160
